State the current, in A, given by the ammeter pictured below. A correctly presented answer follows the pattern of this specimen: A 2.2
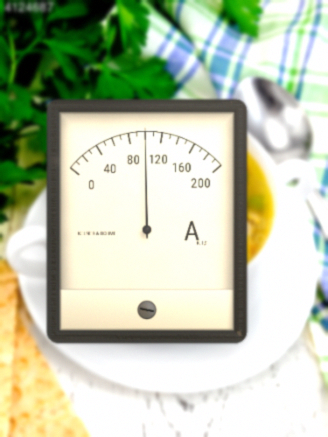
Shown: A 100
